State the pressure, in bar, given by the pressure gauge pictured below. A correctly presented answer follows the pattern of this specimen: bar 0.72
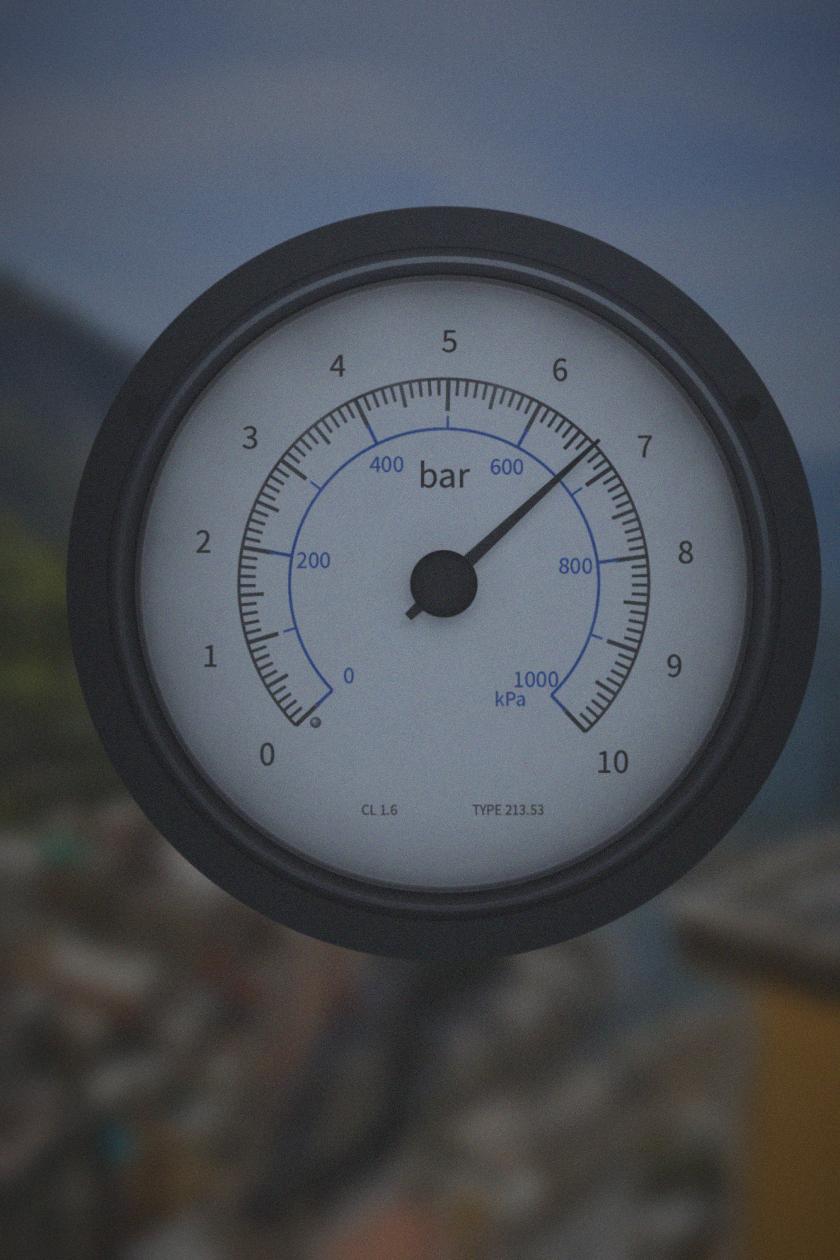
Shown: bar 6.7
